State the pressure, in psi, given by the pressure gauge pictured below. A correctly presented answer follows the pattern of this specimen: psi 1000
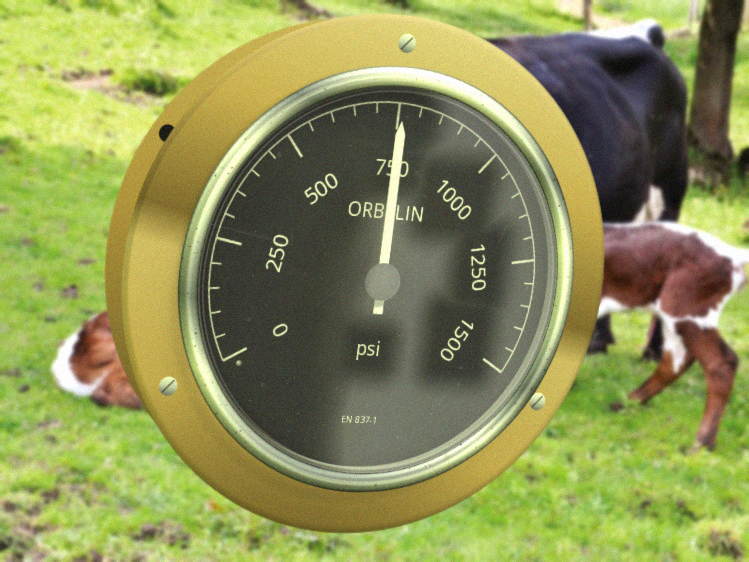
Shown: psi 750
